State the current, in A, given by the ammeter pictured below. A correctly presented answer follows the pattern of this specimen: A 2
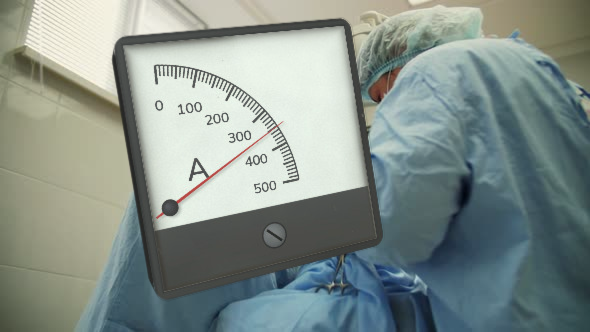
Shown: A 350
